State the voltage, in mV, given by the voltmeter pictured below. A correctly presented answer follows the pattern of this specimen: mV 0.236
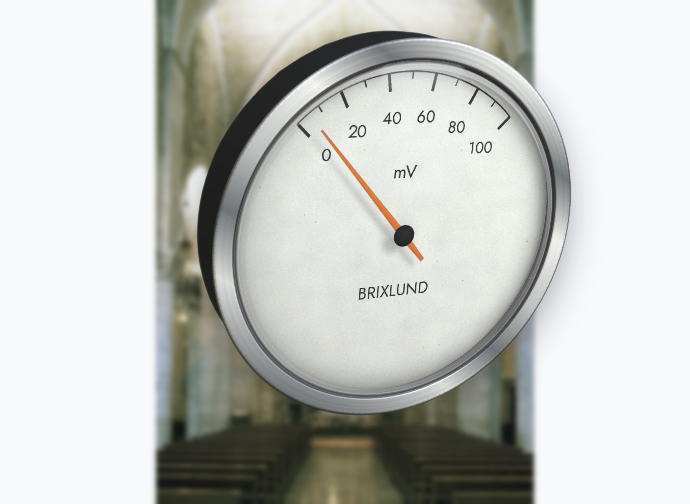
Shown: mV 5
